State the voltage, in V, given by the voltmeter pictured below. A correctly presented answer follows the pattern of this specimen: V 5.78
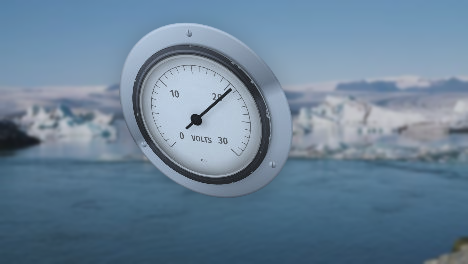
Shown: V 20.5
